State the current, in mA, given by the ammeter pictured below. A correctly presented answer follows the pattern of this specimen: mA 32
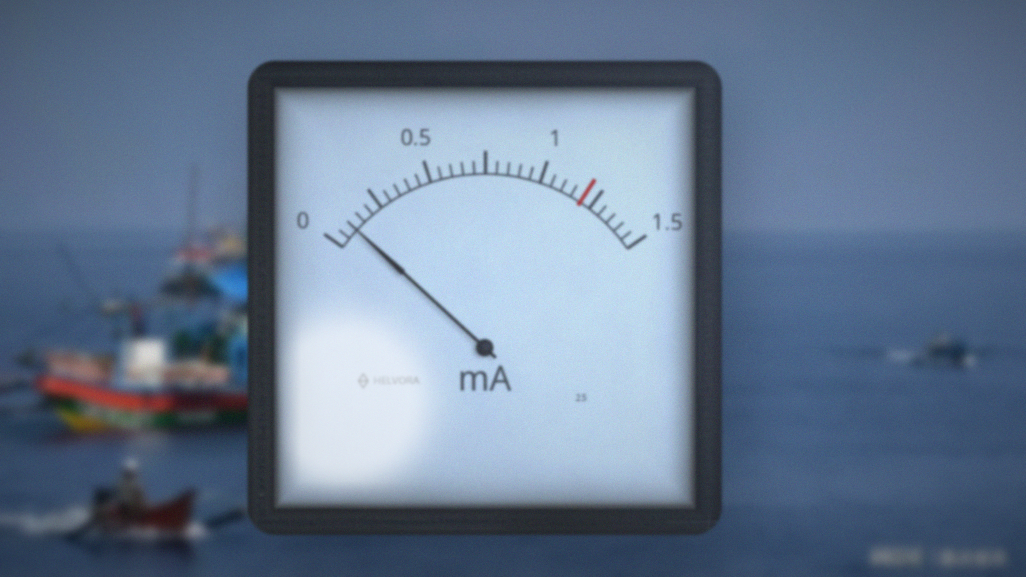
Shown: mA 0.1
